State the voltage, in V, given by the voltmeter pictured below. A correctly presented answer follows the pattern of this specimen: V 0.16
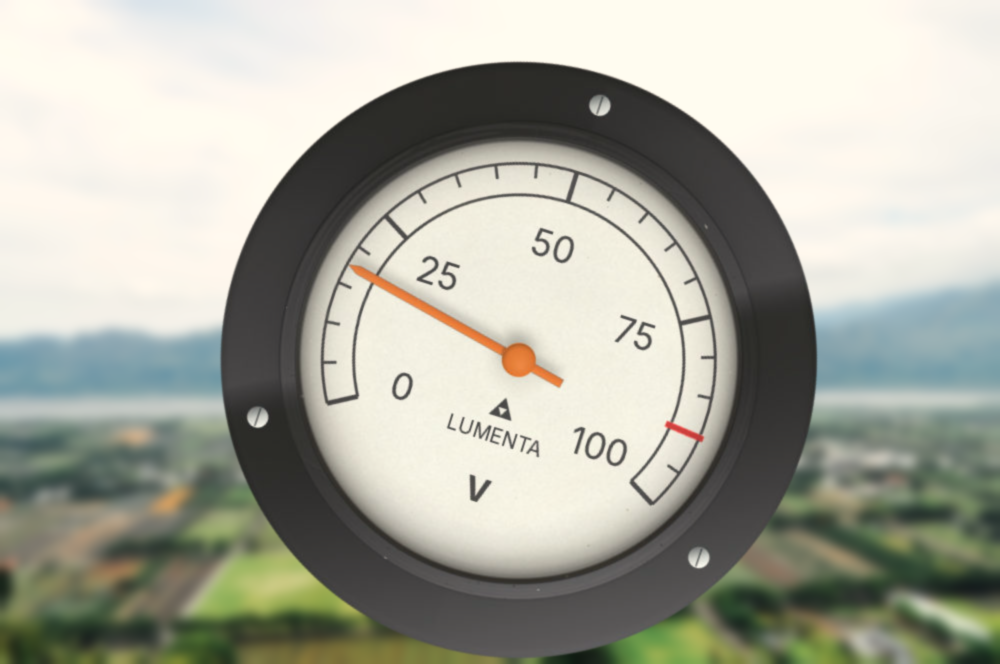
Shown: V 17.5
